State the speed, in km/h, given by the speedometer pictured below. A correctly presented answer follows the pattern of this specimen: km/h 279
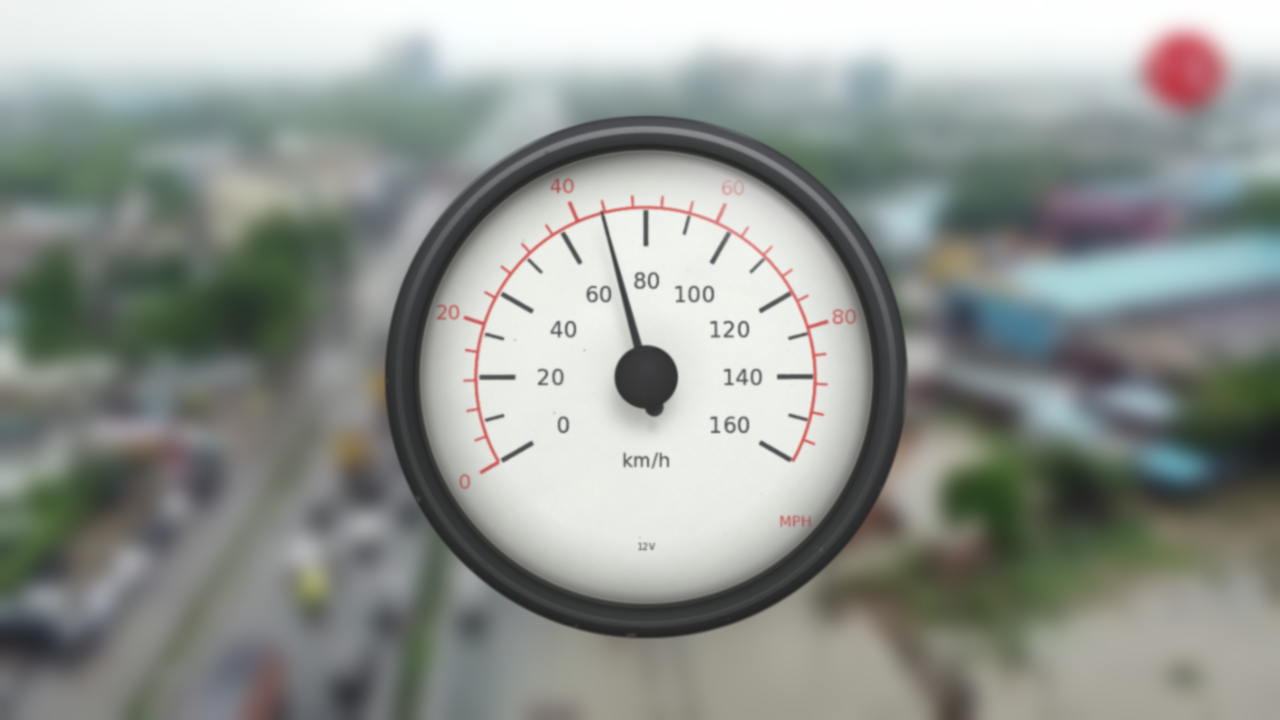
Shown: km/h 70
